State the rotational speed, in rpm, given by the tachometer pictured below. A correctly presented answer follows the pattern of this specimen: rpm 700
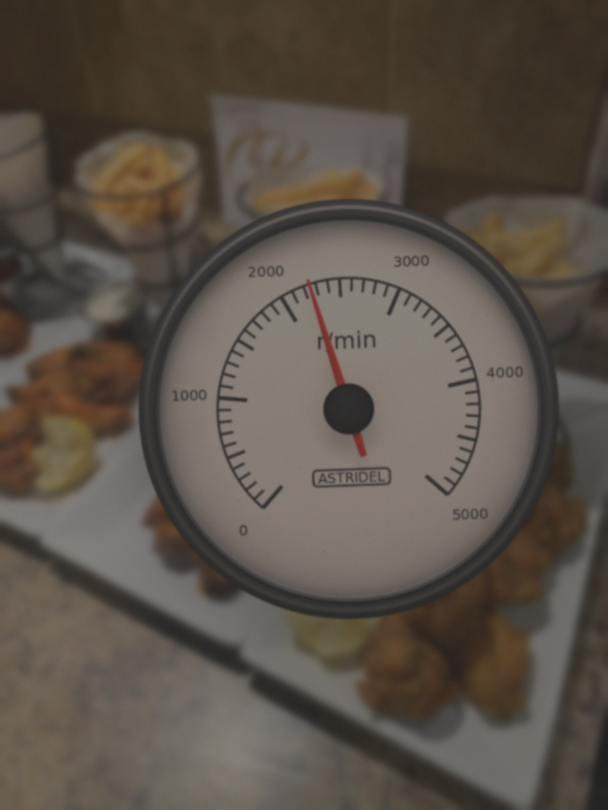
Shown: rpm 2250
